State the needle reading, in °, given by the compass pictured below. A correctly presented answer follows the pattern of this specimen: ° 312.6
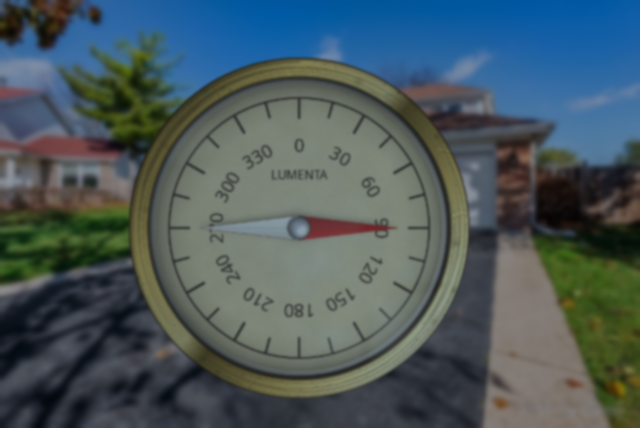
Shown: ° 90
